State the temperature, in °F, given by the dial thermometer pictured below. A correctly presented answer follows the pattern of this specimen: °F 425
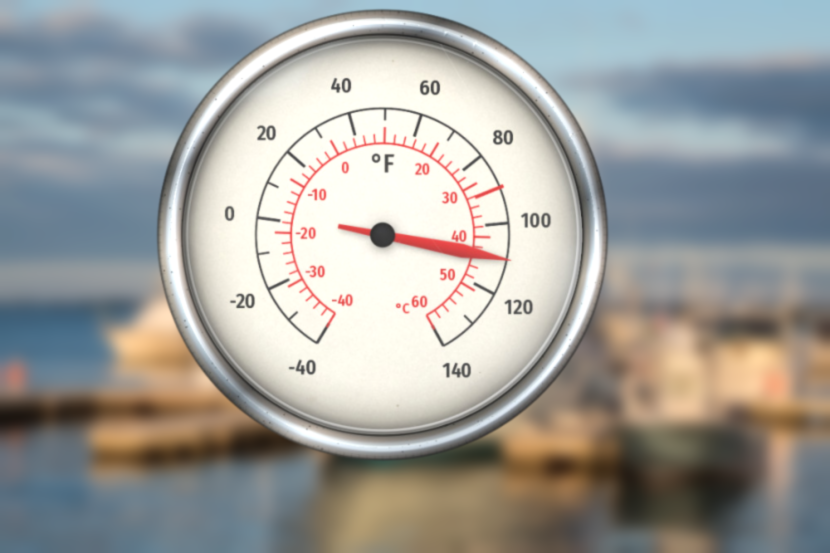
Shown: °F 110
